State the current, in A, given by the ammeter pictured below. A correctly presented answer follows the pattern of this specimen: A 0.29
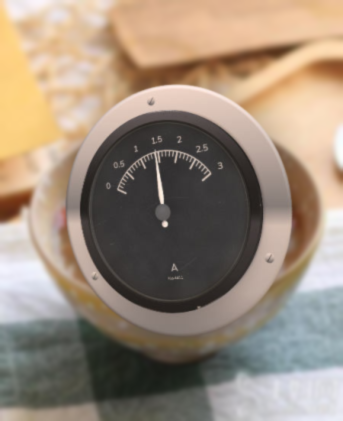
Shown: A 1.5
